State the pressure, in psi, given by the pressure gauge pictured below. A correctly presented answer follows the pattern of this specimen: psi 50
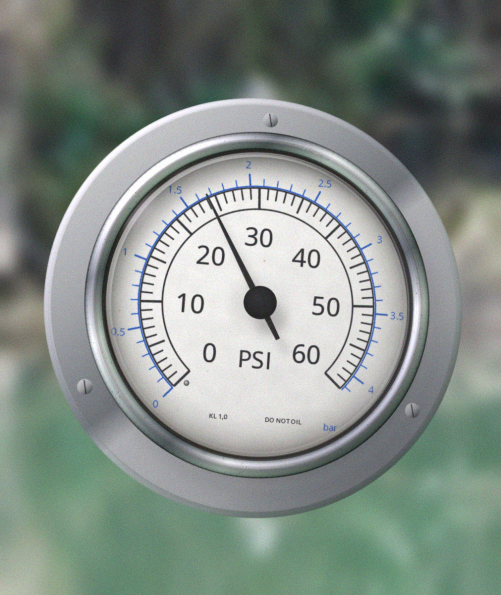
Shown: psi 24
